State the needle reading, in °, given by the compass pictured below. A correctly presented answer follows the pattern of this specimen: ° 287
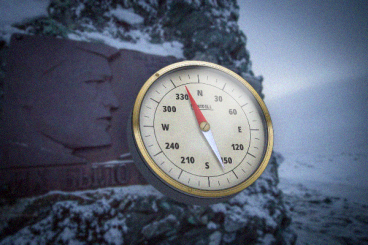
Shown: ° 340
